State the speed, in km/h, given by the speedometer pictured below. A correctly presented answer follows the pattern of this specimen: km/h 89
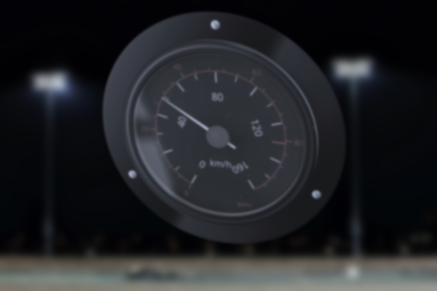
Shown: km/h 50
